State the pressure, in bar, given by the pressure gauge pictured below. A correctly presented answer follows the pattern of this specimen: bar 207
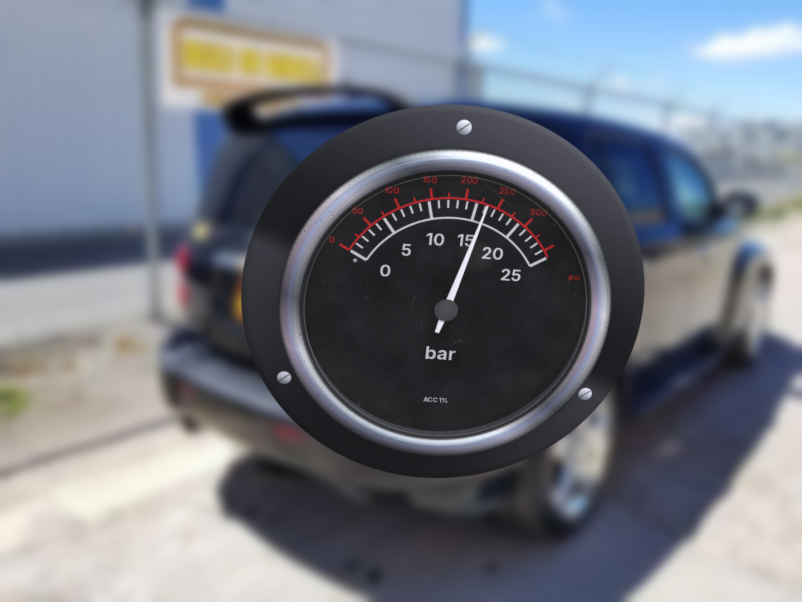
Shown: bar 16
